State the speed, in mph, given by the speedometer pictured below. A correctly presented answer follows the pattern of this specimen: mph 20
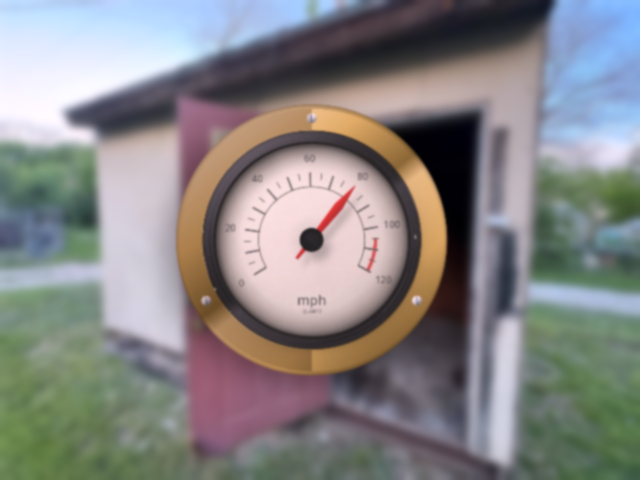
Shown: mph 80
